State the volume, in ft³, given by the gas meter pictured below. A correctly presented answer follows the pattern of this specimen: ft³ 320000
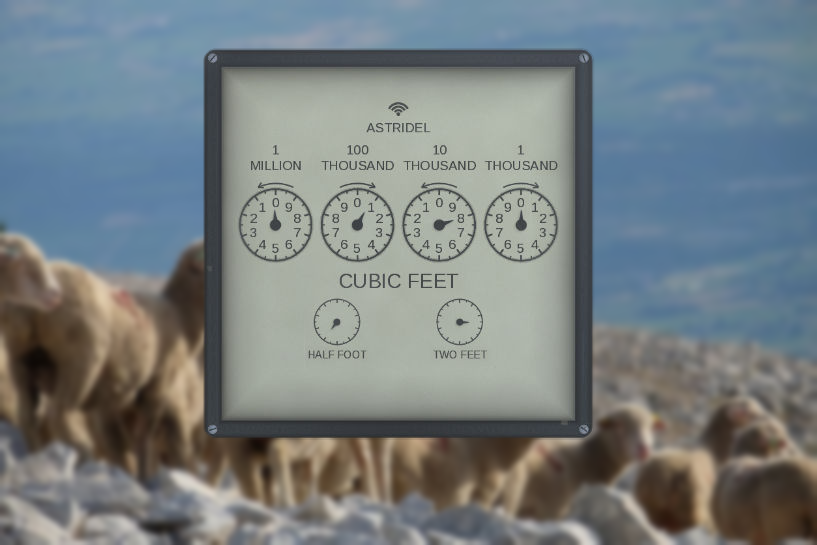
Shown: ft³ 8000
